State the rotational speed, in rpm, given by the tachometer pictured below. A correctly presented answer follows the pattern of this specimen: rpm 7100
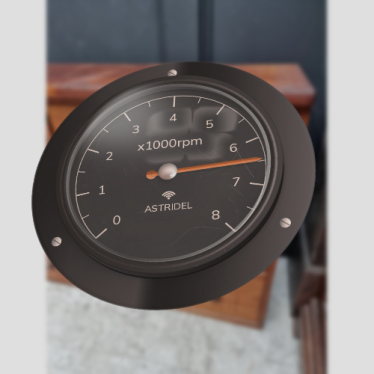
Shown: rpm 6500
